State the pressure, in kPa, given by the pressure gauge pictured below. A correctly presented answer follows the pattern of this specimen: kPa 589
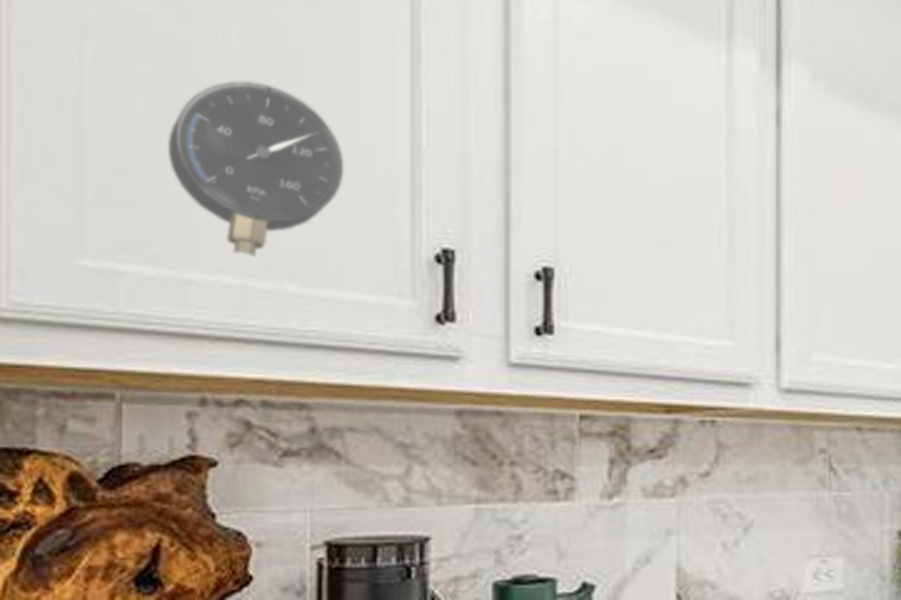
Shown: kPa 110
